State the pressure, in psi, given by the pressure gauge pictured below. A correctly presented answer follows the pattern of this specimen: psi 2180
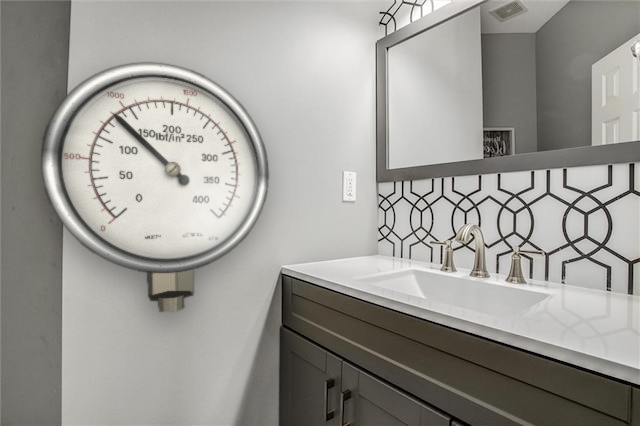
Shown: psi 130
